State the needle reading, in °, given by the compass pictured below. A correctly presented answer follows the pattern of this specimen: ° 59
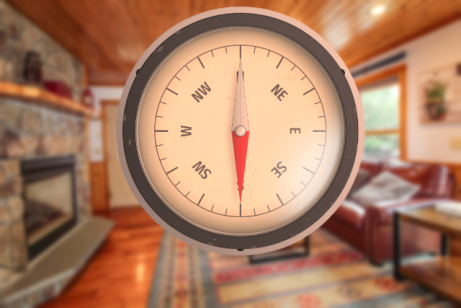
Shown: ° 180
